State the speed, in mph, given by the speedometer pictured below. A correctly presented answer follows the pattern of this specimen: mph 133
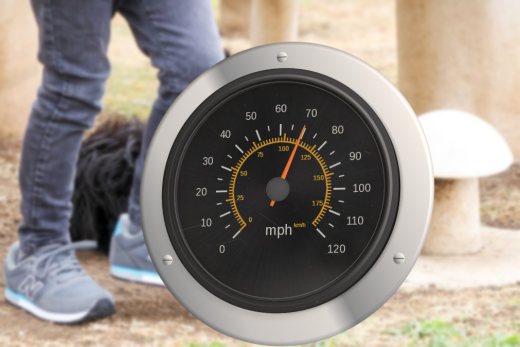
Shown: mph 70
